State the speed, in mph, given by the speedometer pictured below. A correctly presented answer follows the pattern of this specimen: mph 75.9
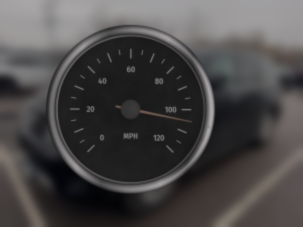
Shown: mph 105
